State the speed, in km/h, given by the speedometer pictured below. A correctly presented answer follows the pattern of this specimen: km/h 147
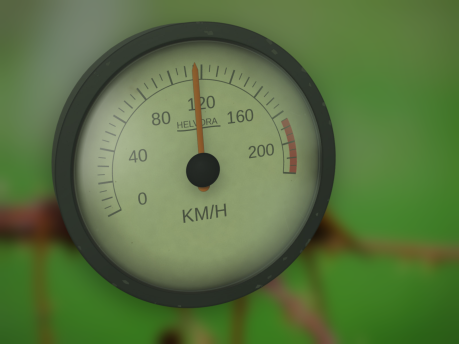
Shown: km/h 115
